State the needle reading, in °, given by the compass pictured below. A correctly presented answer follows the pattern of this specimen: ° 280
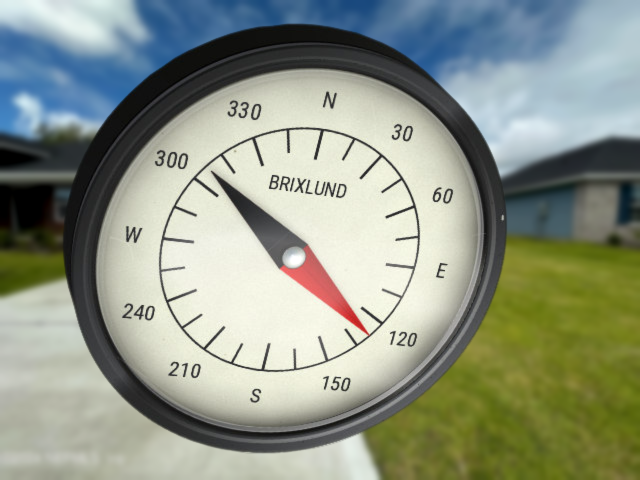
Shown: ° 127.5
